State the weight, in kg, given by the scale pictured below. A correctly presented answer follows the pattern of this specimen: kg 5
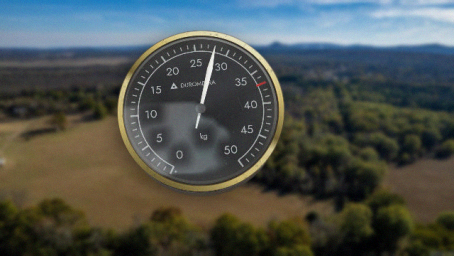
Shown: kg 28
